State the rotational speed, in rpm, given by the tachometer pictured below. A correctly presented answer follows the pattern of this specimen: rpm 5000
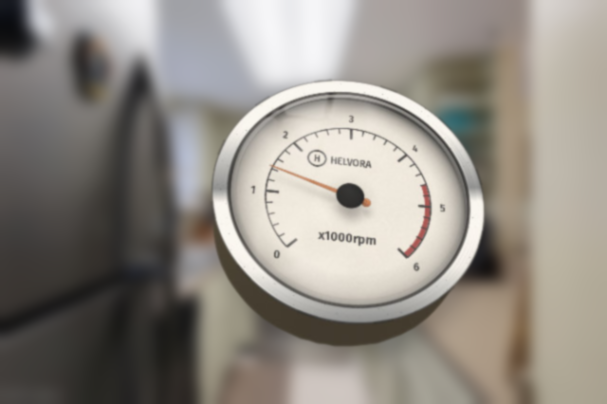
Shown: rpm 1400
